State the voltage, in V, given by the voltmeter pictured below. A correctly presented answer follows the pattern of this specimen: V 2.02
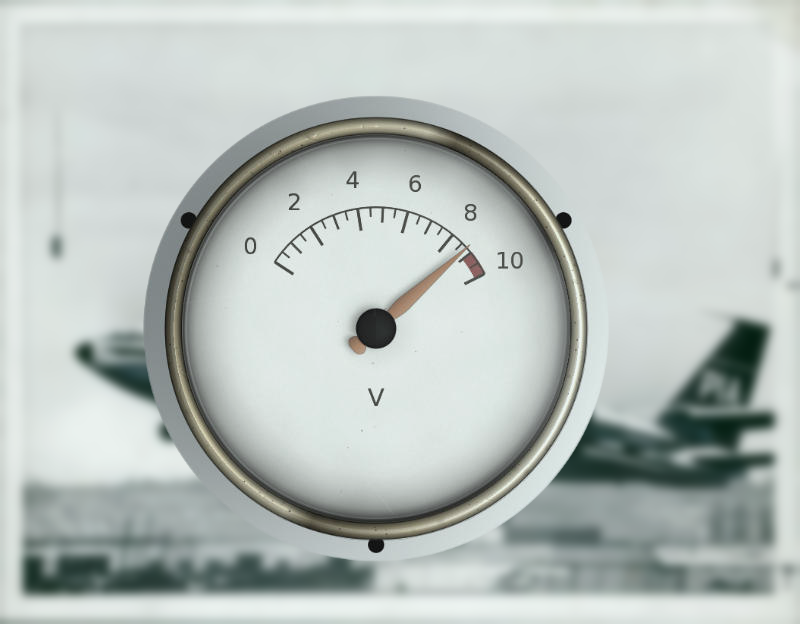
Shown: V 8.75
